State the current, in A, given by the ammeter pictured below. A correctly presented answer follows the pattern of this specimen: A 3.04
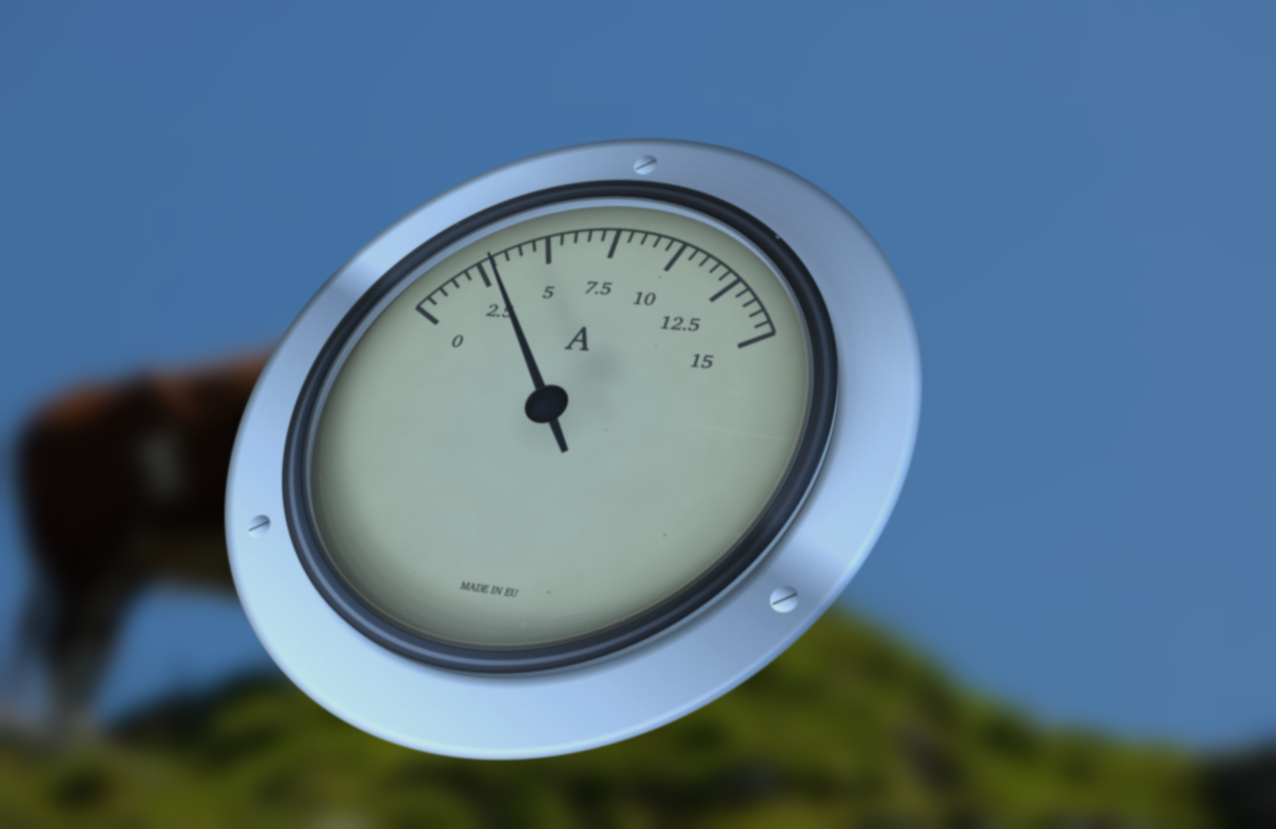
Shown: A 3
